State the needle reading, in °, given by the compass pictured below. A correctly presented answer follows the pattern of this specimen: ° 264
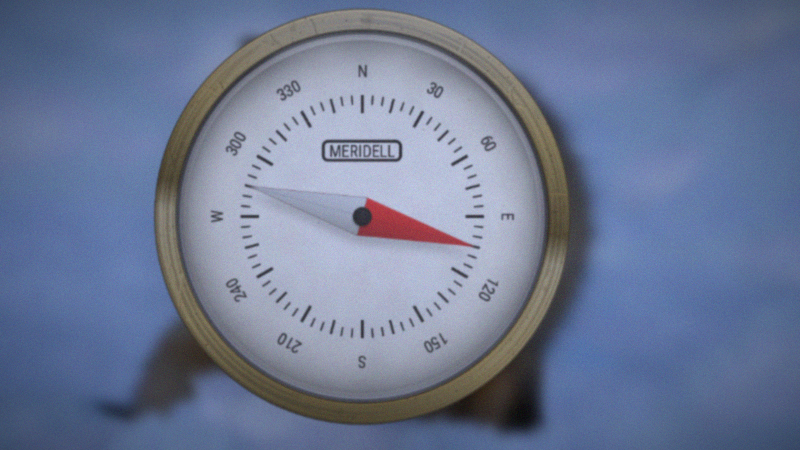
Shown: ° 105
